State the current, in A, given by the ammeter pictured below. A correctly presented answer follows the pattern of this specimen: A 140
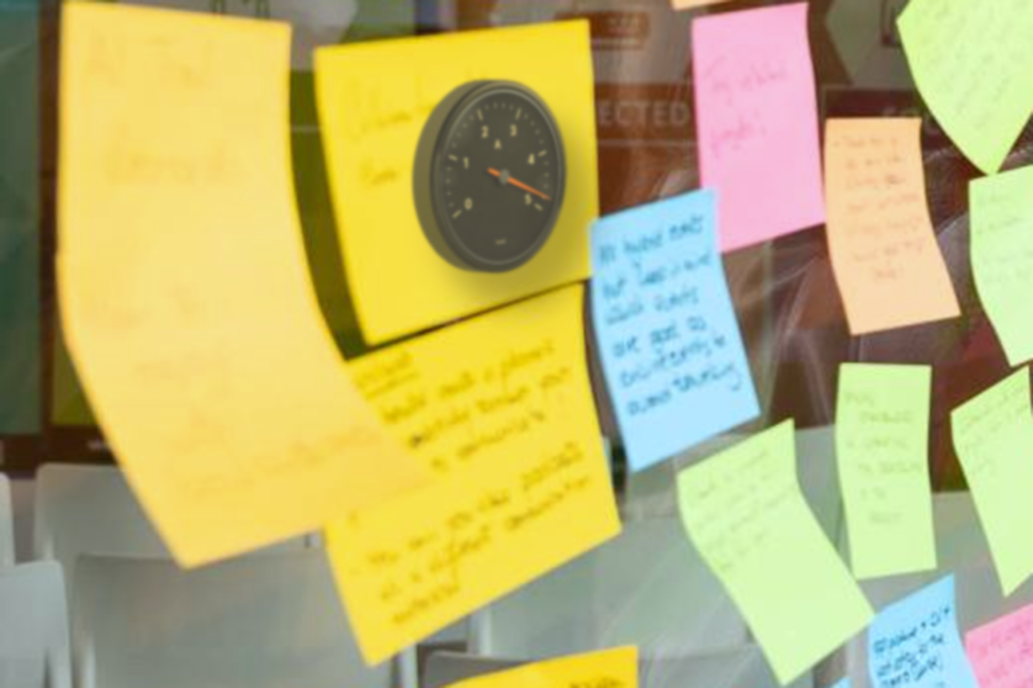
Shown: A 4.8
